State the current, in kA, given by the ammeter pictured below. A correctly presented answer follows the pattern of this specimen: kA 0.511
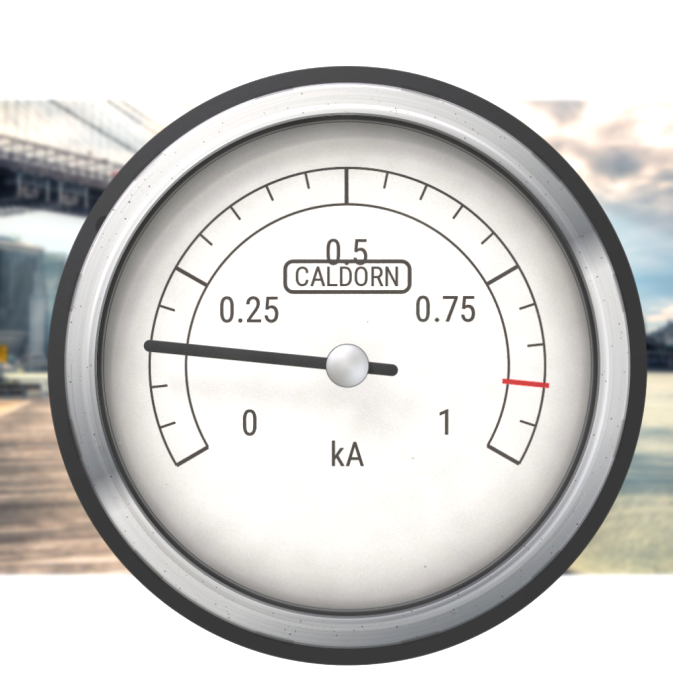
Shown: kA 0.15
